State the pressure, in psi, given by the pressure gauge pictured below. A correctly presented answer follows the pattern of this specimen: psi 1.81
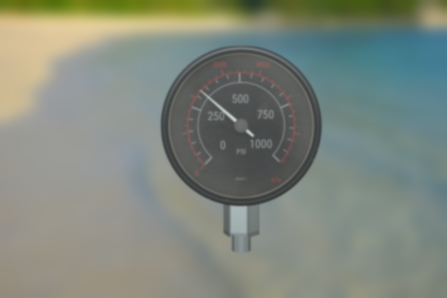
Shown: psi 325
